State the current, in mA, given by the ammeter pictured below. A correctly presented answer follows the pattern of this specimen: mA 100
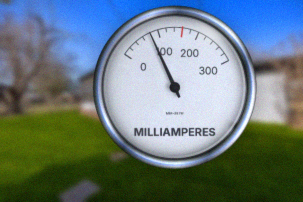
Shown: mA 80
